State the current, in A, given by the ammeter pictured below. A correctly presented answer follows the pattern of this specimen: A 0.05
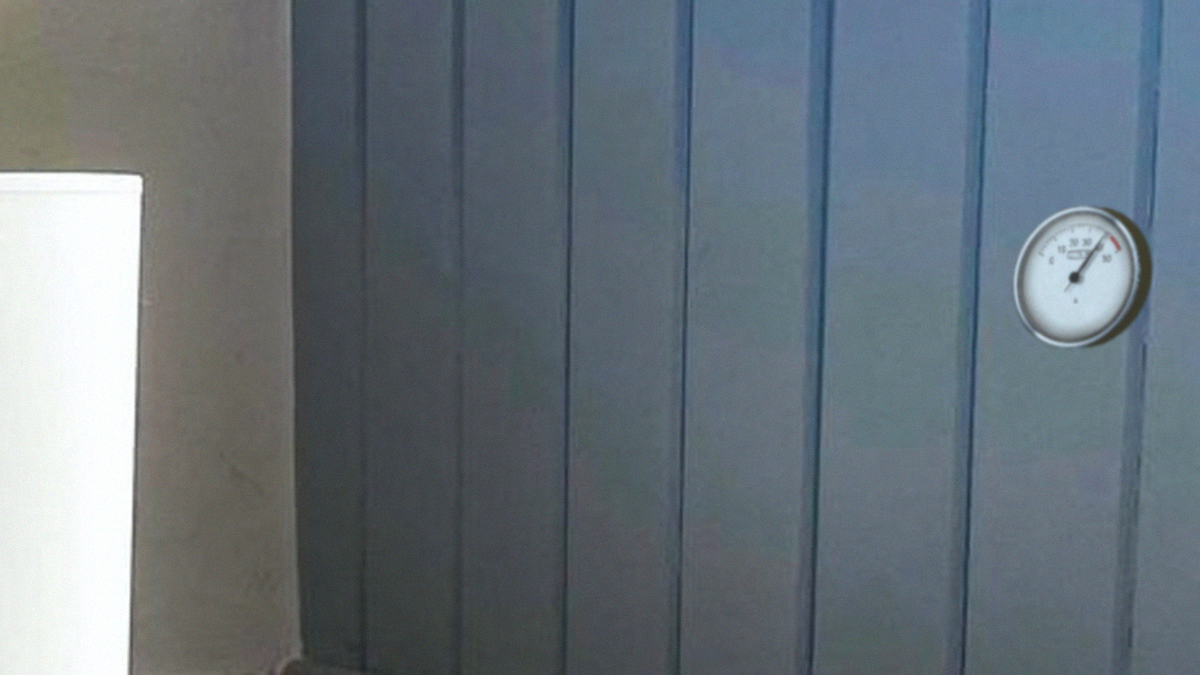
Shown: A 40
